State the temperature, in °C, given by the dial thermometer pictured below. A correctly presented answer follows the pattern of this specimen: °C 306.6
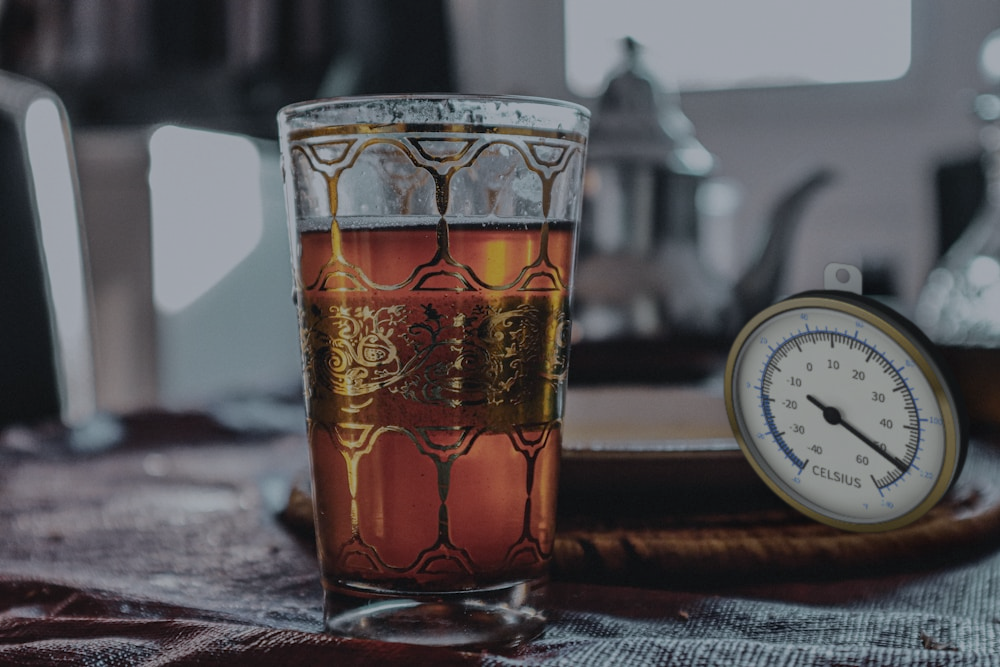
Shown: °C 50
